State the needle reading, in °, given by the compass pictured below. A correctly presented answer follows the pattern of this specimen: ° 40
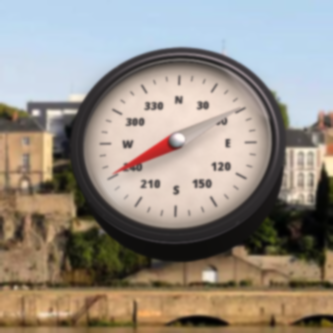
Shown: ° 240
